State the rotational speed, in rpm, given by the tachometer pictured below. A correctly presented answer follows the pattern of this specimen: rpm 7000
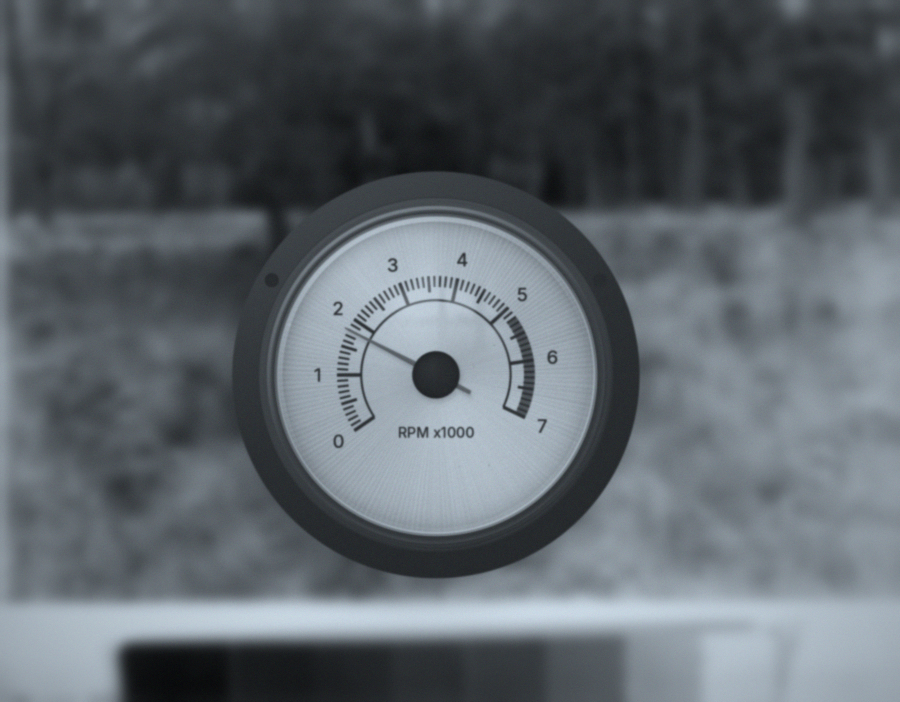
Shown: rpm 1800
